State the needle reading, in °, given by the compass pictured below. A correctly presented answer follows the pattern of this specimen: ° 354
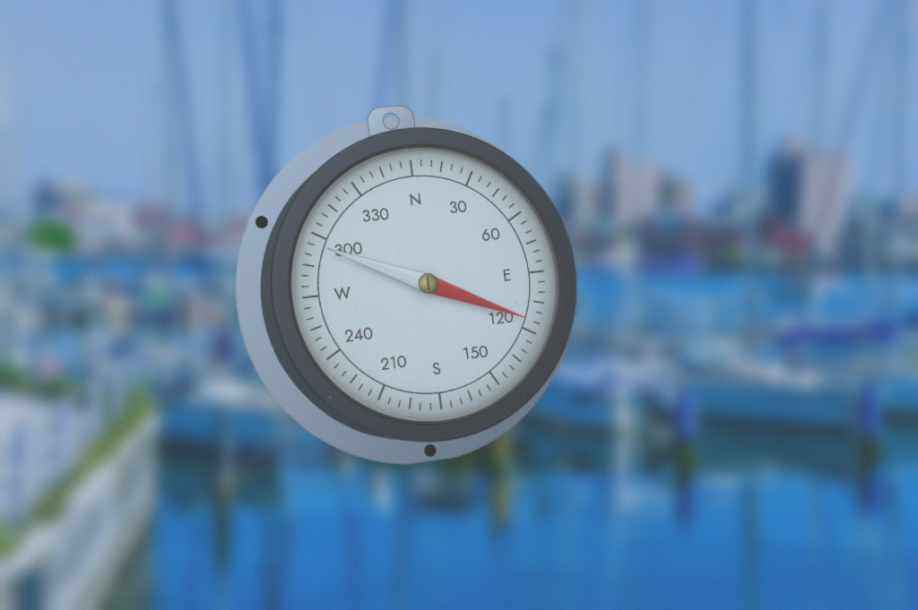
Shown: ° 115
